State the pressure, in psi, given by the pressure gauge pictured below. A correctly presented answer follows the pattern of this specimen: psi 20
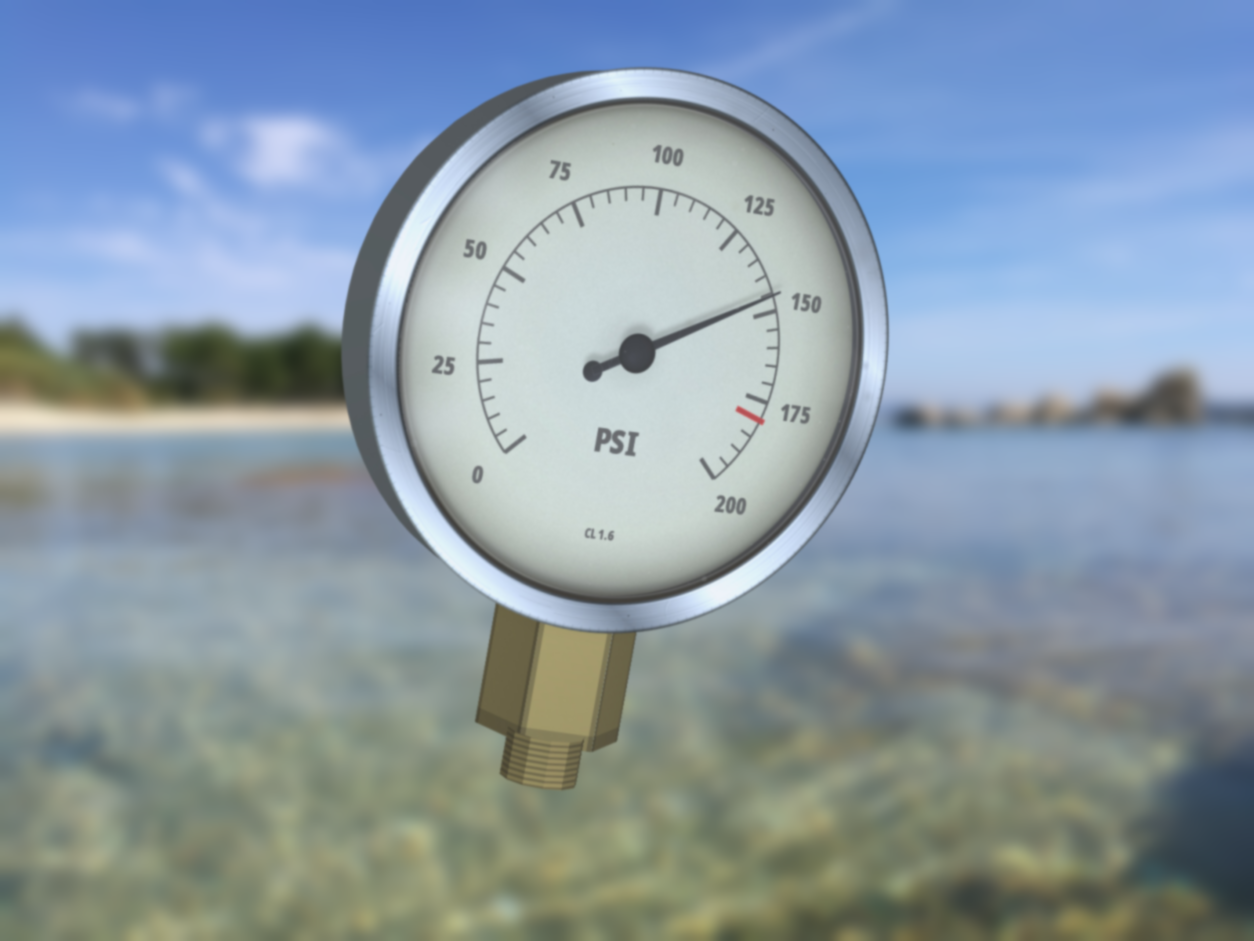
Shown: psi 145
